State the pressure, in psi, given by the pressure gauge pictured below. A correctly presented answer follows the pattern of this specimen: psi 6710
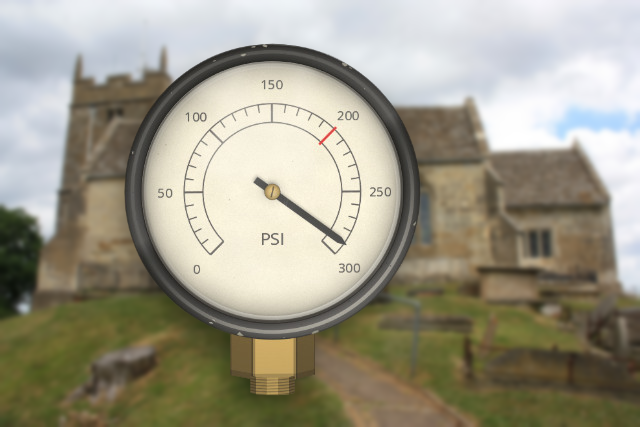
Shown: psi 290
